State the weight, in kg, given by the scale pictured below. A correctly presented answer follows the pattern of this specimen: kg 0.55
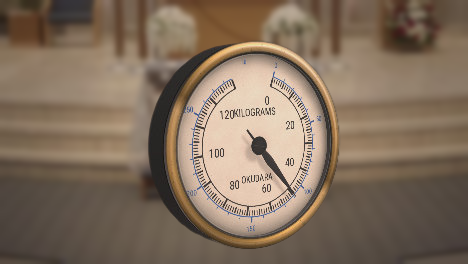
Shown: kg 50
